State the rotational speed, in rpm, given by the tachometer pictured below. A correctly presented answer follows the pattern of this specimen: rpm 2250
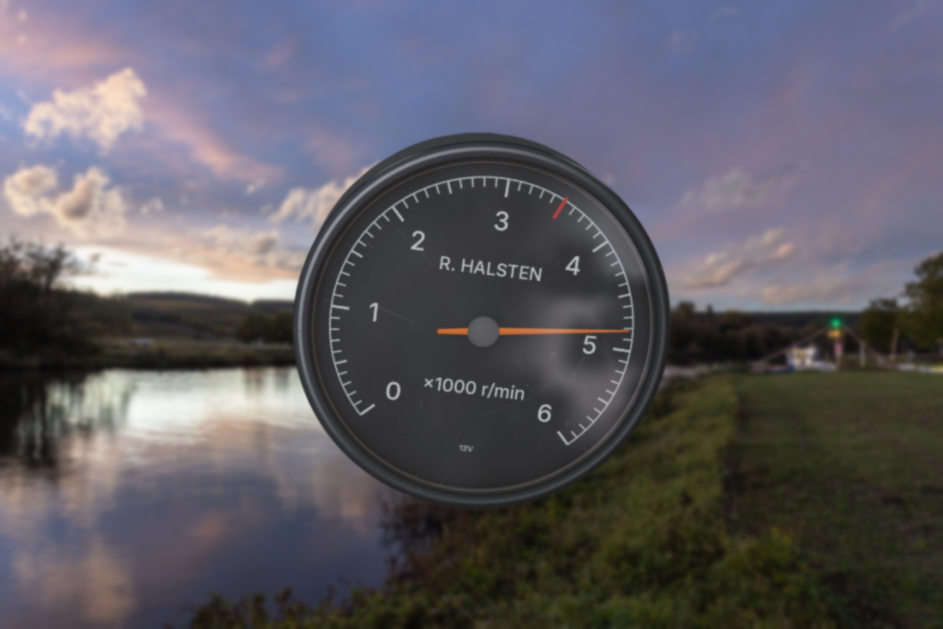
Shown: rpm 4800
